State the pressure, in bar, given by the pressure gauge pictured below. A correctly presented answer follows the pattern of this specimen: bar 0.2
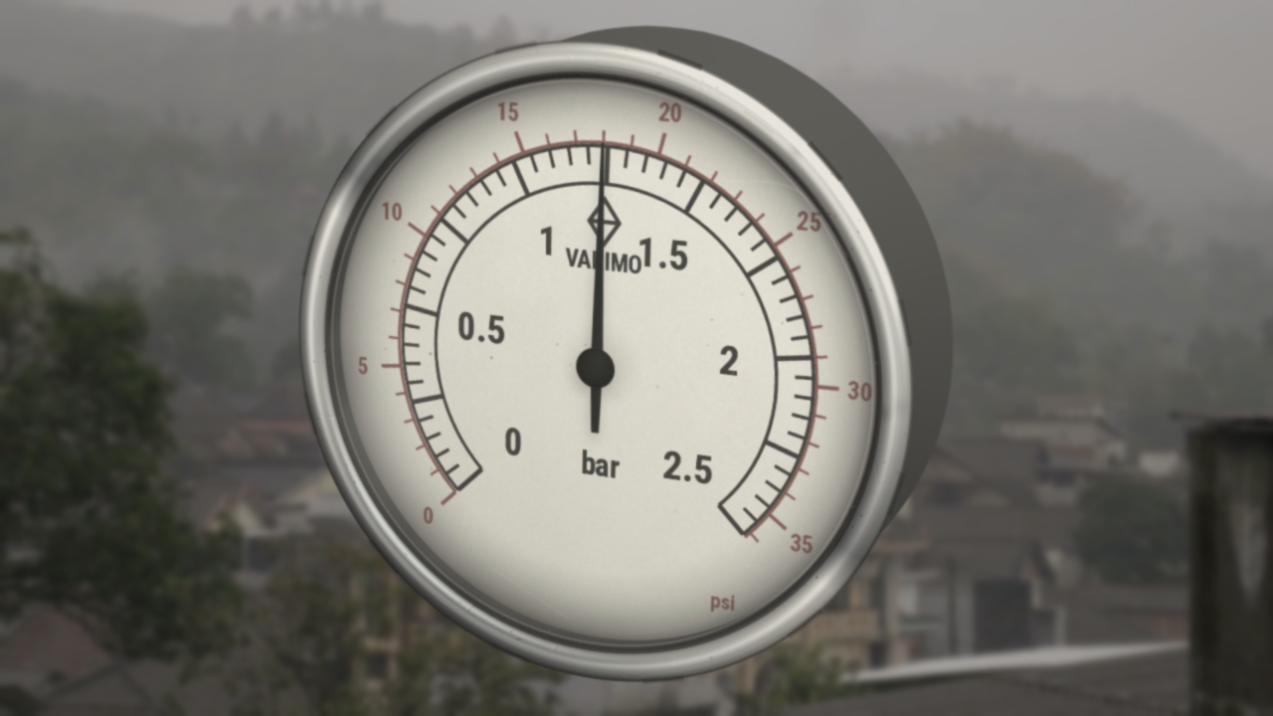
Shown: bar 1.25
